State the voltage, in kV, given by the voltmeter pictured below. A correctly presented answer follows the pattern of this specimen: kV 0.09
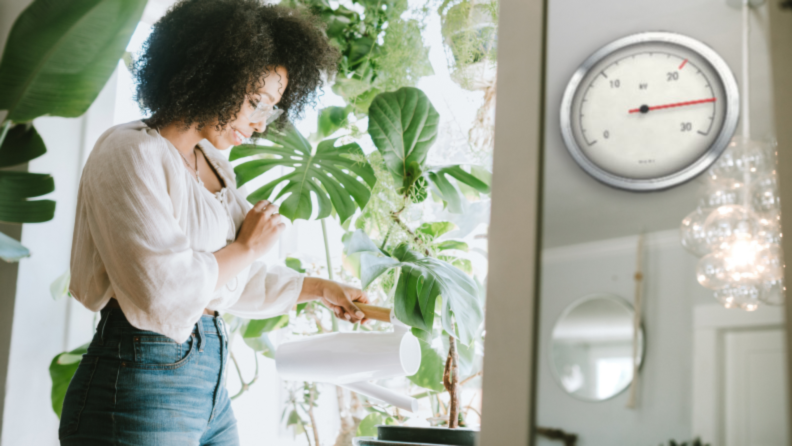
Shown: kV 26
